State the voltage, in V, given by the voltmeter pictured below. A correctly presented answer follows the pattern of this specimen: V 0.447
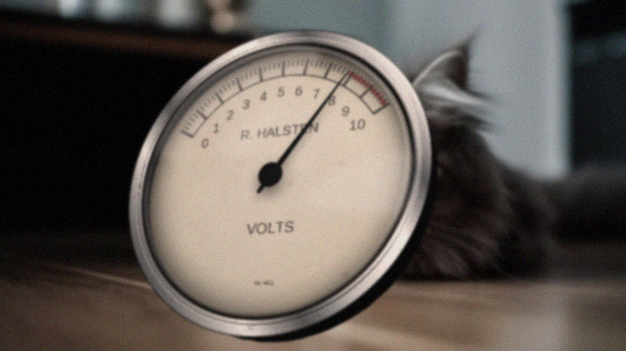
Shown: V 8
